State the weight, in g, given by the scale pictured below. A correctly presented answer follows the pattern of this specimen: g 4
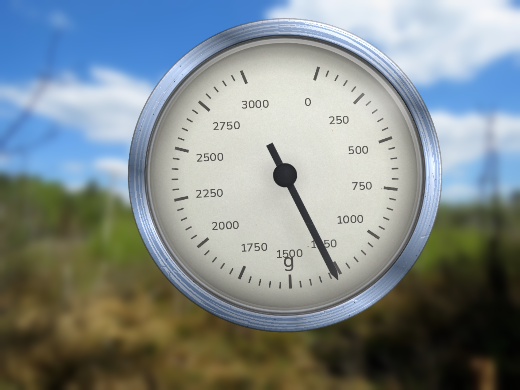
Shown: g 1275
